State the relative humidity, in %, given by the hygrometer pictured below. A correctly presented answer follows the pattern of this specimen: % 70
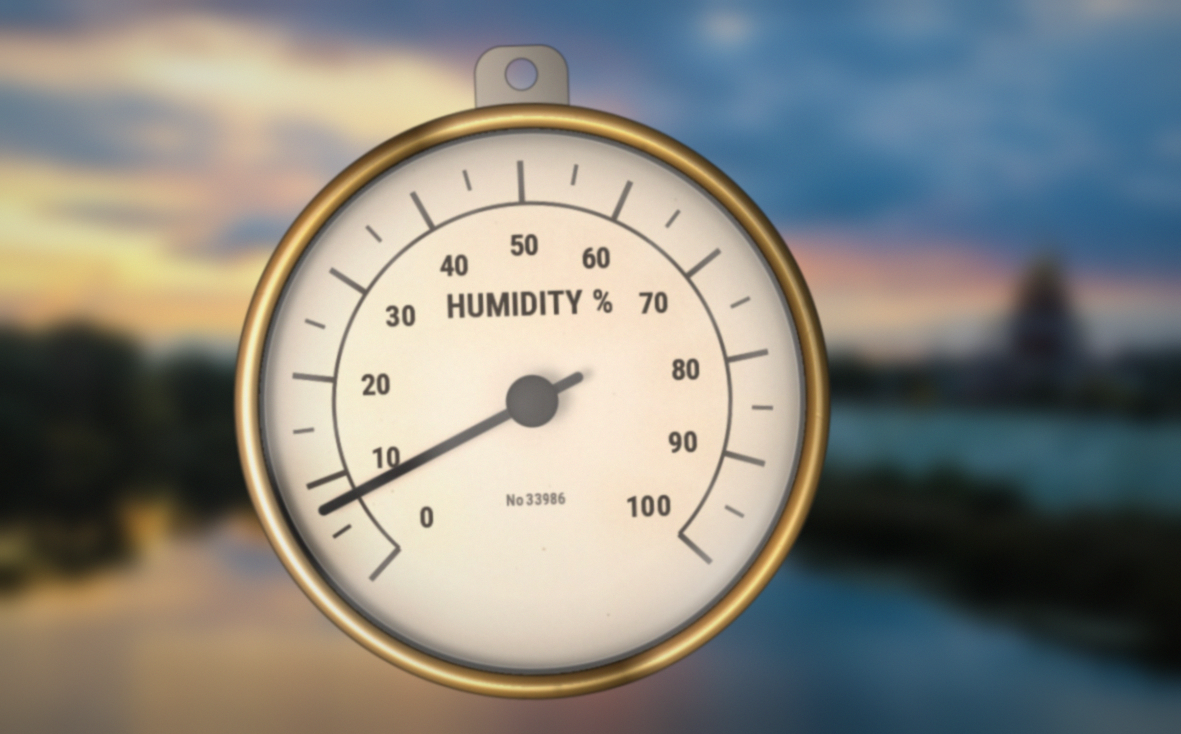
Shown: % 7.5
